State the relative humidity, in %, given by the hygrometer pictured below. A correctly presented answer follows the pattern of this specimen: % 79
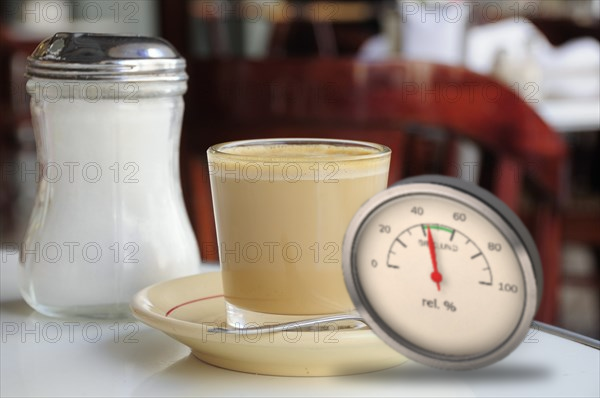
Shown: % 45
